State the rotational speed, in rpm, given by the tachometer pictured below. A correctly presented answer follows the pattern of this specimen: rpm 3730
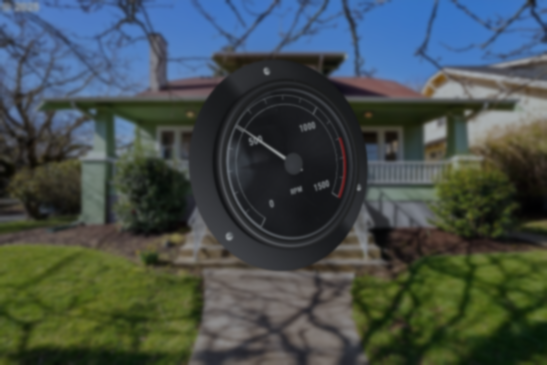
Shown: rpm 500
